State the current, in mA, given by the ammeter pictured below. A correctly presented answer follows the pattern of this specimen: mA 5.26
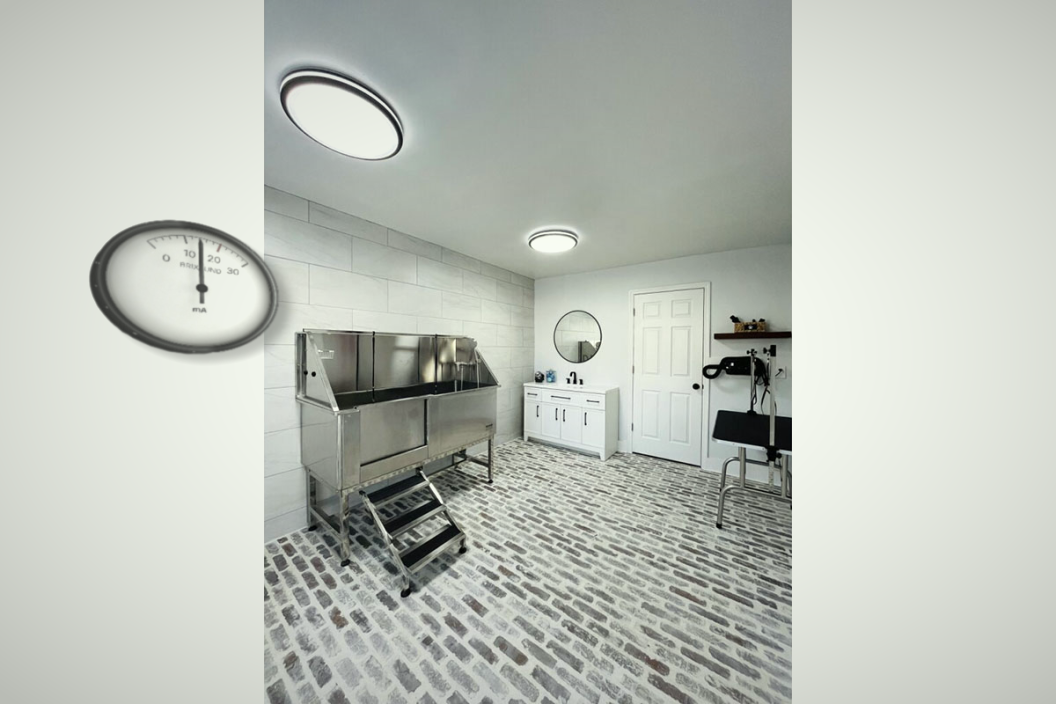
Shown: mA 14
